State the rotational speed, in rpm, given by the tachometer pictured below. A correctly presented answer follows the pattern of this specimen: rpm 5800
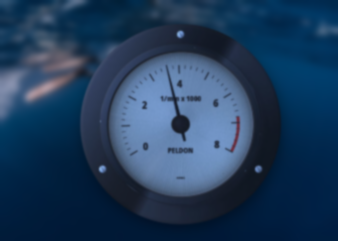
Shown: rpm 3600
